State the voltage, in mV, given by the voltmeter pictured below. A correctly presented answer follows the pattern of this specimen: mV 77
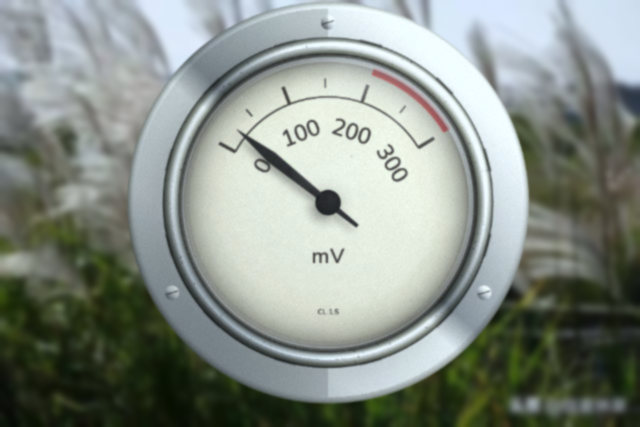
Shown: mV 25
